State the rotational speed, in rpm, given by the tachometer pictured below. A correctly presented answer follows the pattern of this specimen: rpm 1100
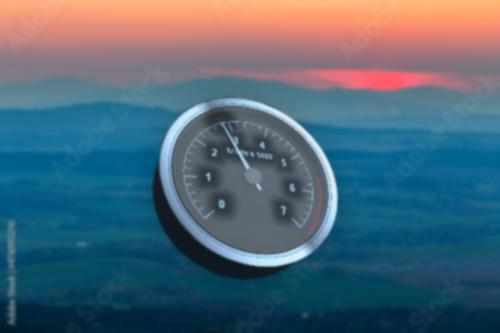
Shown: rpm 2800
